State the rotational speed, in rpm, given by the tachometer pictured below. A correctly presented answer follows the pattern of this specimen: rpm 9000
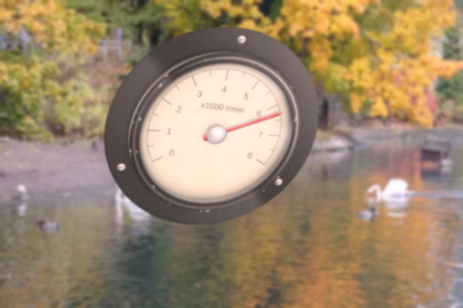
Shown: rpm 6250
